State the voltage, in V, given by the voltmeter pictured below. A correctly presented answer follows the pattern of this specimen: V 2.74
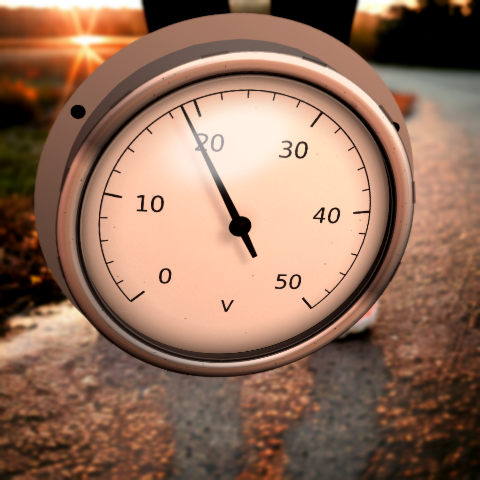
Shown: V 19
